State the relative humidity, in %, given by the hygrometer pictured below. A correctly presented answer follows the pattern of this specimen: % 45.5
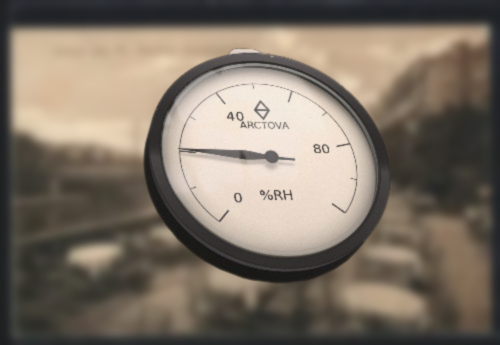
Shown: % 20
